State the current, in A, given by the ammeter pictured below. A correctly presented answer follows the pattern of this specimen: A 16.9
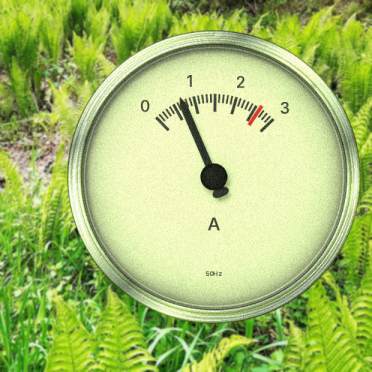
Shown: A 0.7
